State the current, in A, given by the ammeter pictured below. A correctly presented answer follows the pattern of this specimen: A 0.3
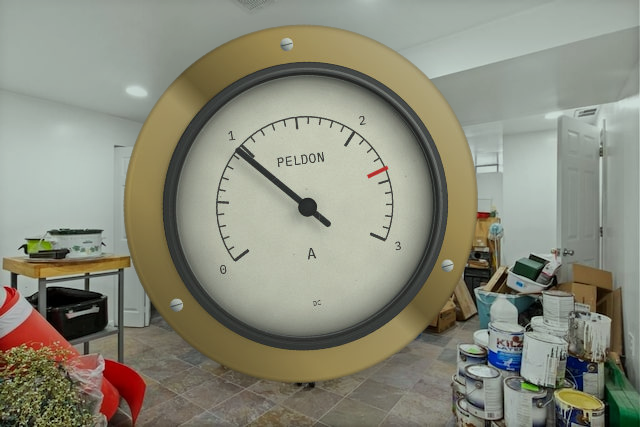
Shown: A 0.95
